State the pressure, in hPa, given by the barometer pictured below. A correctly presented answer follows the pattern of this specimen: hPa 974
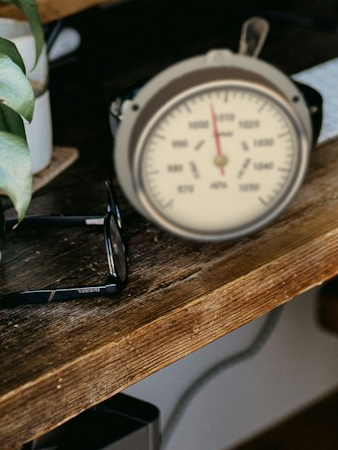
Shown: hPa 1006
